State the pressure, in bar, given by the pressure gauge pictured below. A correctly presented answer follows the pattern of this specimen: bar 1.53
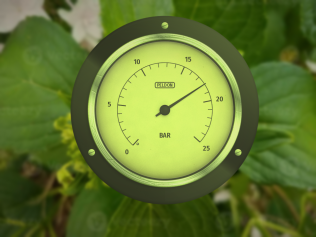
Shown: bar 18
